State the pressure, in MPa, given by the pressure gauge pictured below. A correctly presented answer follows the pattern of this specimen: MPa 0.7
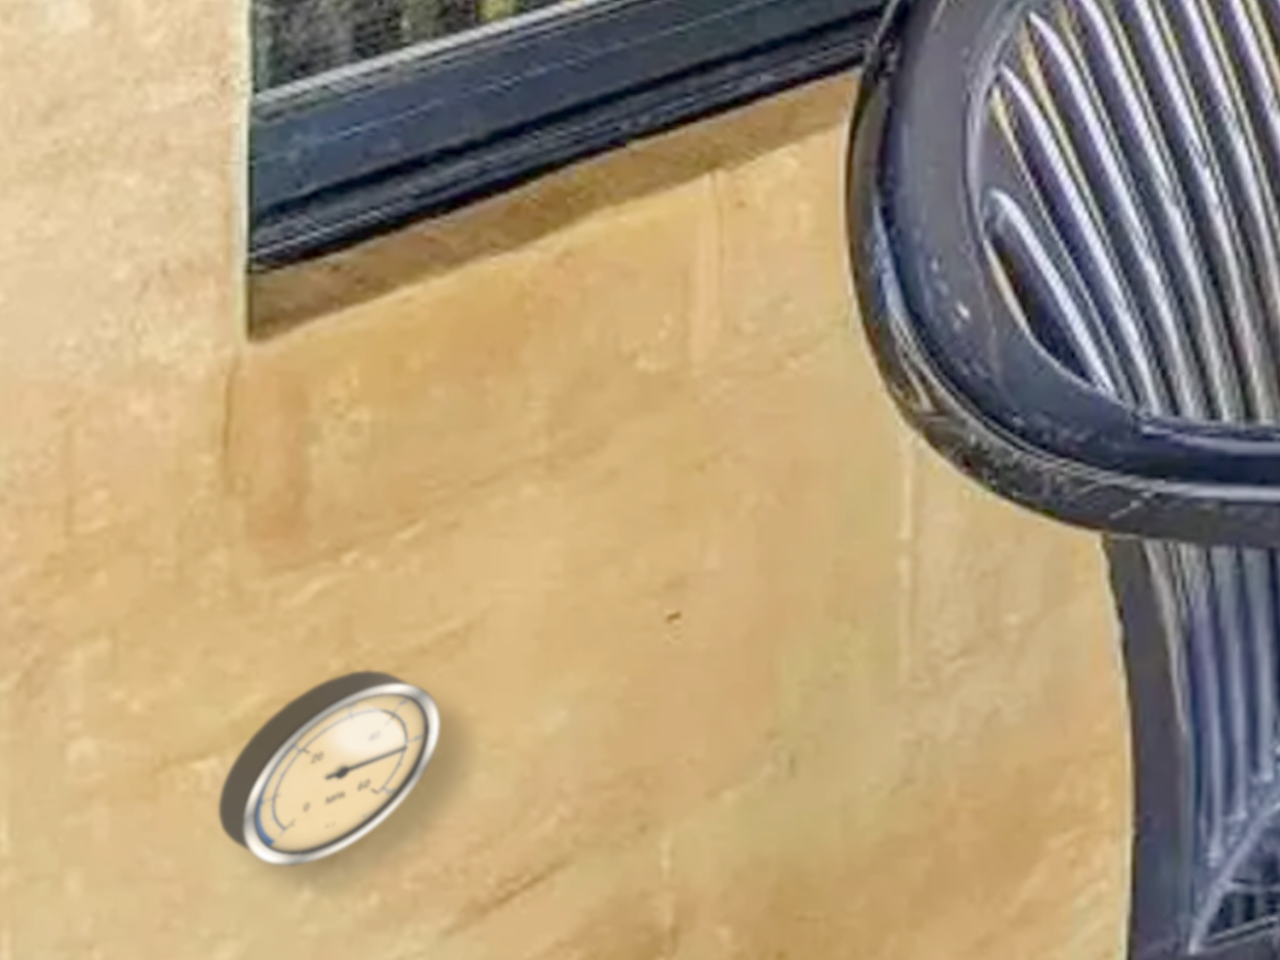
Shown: MPa 50
